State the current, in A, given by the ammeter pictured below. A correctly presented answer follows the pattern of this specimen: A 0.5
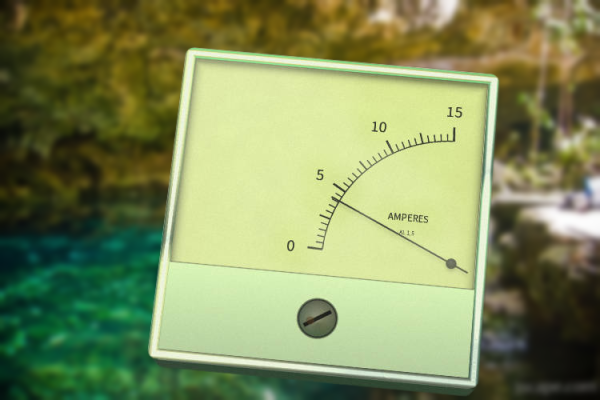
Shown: A 4
